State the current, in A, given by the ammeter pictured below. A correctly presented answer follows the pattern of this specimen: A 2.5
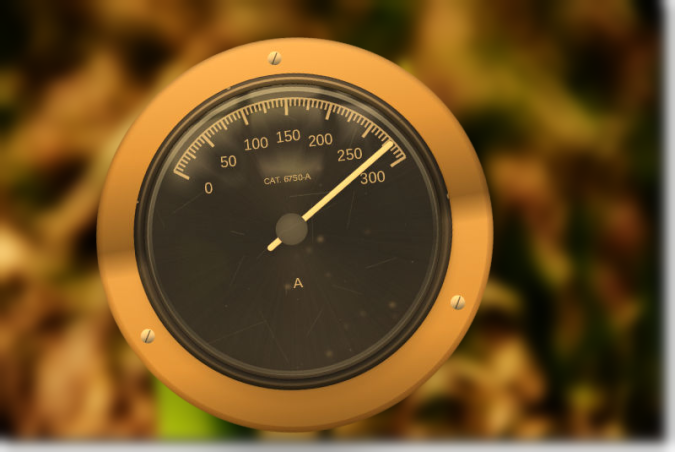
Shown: A 280
